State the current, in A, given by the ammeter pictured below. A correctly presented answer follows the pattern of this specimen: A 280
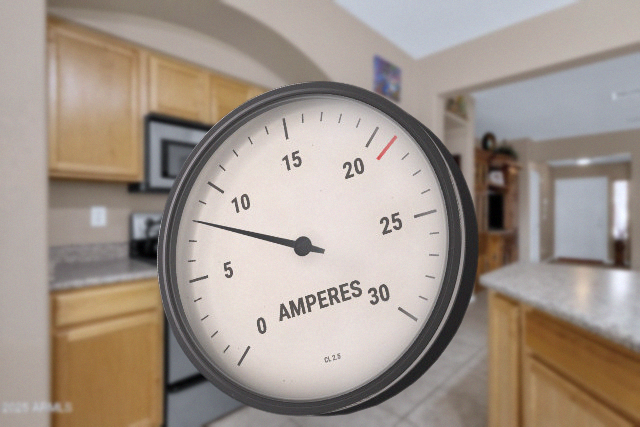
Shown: A 8
